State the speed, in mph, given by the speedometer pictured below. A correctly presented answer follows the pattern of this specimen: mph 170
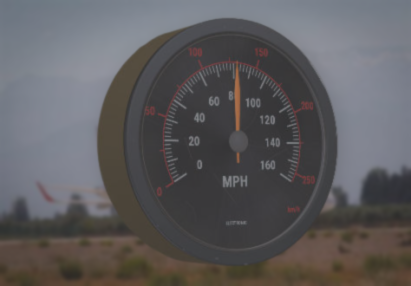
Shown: mph 80
